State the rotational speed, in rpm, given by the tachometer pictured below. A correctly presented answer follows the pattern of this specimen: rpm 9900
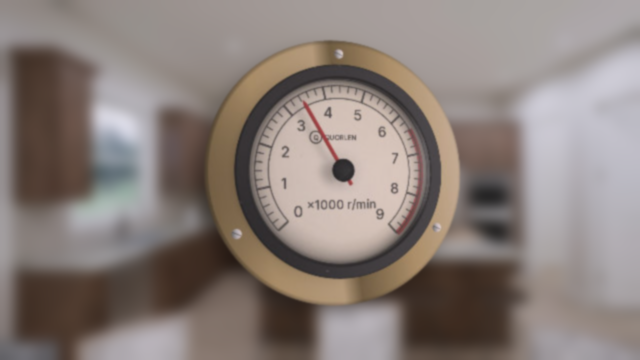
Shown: rpm 3400
